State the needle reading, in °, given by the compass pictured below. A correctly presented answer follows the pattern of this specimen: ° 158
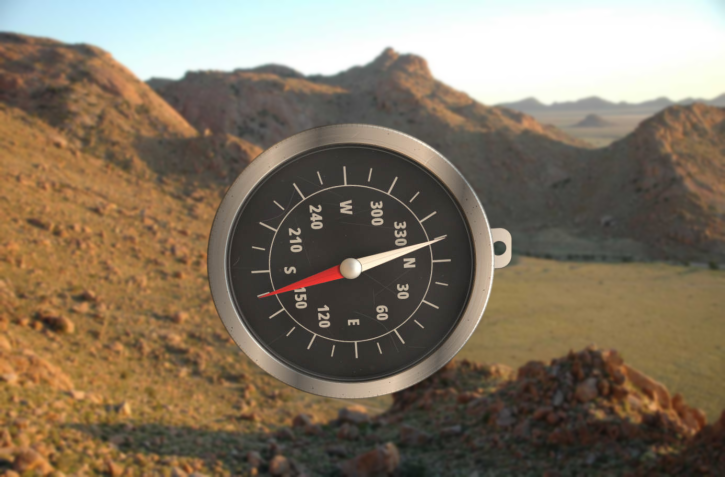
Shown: ° 165
